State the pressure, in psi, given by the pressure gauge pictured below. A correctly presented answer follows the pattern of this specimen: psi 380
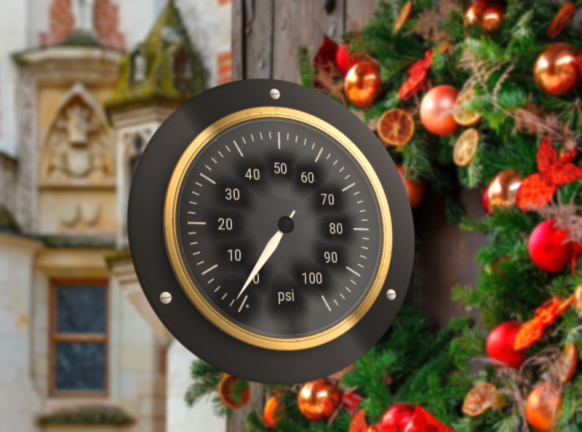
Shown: psi 2
